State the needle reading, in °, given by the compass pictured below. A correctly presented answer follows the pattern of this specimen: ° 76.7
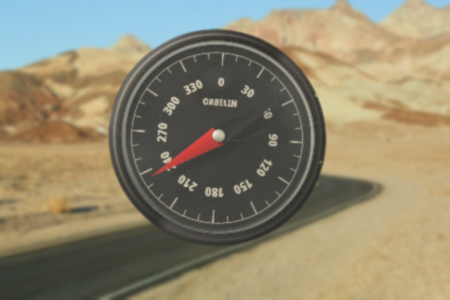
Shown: ° 235
